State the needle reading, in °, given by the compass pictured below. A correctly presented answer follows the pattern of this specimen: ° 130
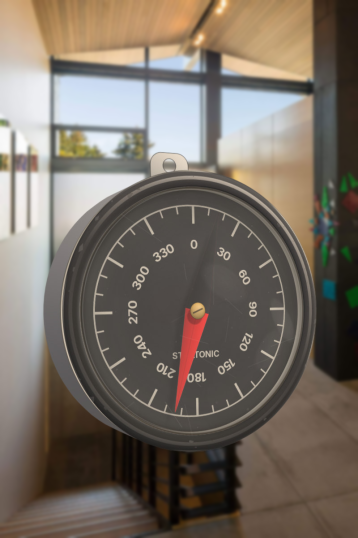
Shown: ° 195
